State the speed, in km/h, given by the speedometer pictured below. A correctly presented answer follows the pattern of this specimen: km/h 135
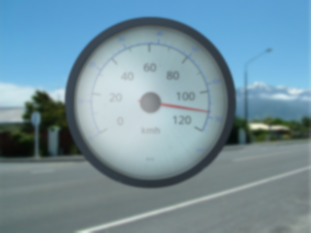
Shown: km/h 110
